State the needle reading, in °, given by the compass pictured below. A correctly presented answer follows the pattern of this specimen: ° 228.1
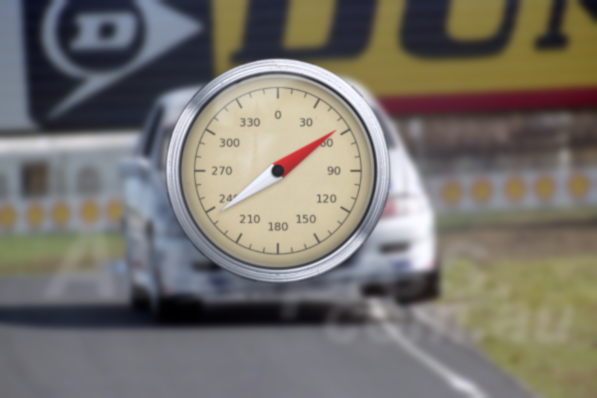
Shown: ° 55
